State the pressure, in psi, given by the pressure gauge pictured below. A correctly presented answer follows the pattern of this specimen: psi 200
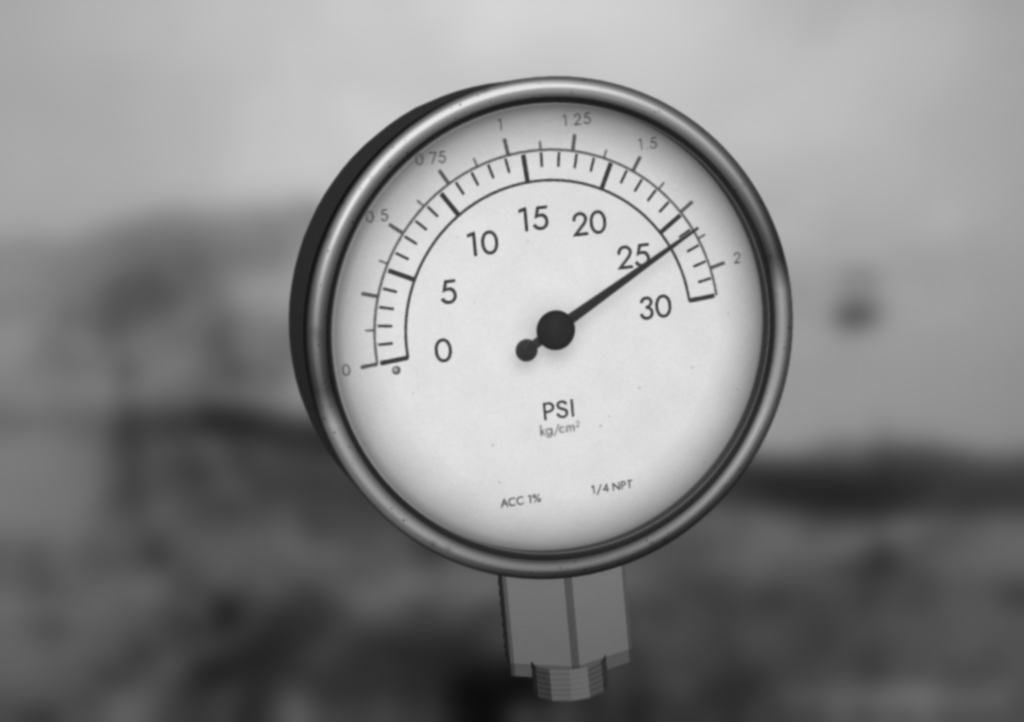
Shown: psi 26
